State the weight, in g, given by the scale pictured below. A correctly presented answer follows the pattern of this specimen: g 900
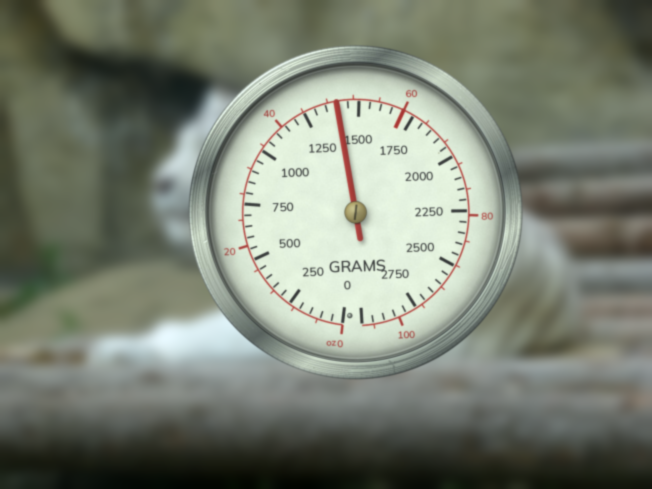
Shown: g 1400
